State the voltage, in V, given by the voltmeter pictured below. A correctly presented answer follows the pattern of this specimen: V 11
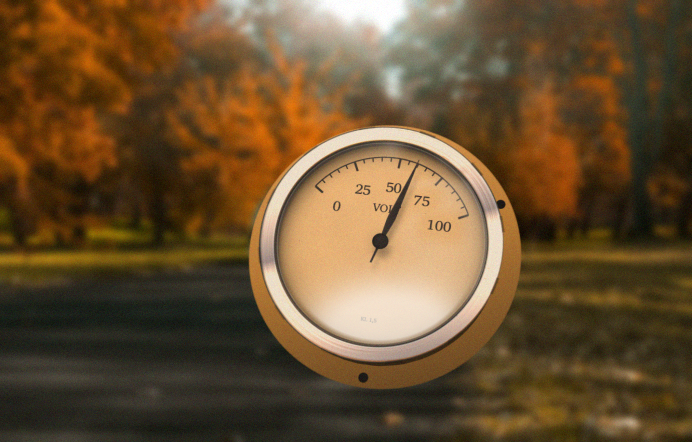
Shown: V 60
